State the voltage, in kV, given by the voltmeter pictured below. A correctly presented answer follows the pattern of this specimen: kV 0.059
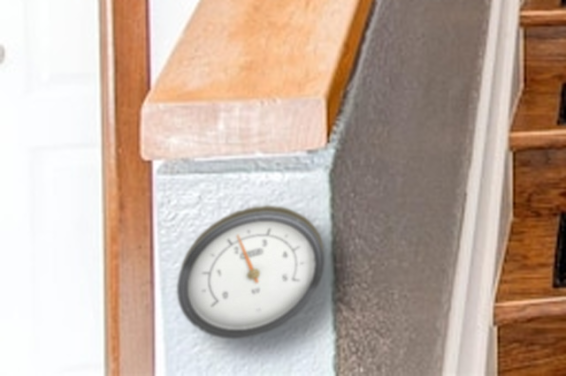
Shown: kV 2.25
